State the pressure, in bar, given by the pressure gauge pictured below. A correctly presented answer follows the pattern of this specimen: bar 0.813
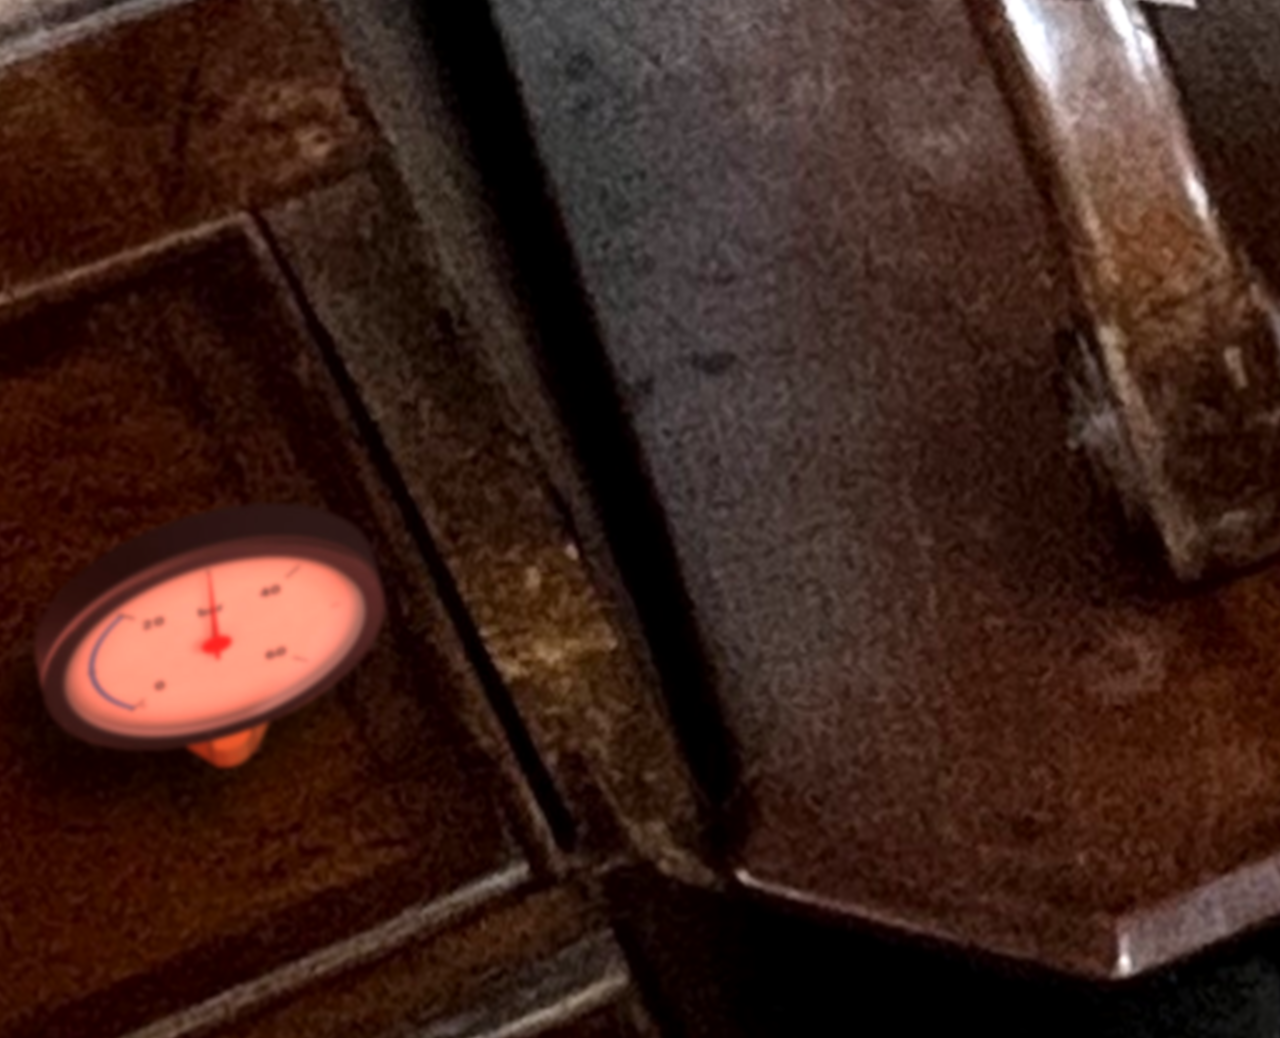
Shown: bar 30
